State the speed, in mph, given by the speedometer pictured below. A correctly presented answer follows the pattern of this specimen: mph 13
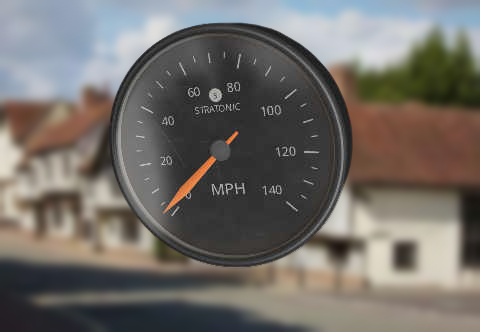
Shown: mph 2.5
